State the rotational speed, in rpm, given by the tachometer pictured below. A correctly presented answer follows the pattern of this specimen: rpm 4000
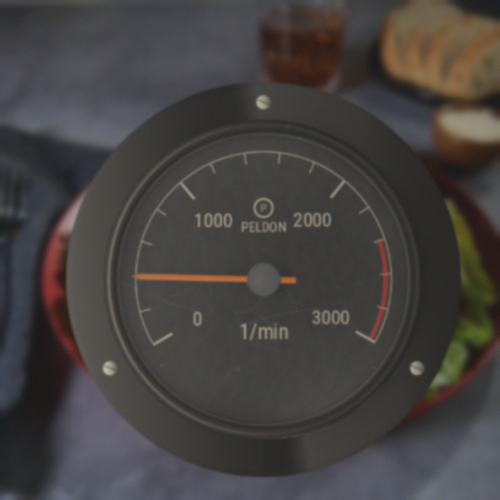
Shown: rpm 400
